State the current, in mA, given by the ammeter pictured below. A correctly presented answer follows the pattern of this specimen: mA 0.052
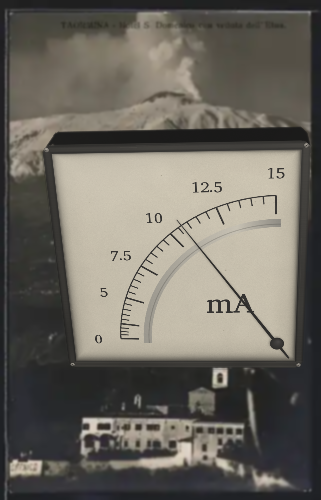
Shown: mA 10.75
